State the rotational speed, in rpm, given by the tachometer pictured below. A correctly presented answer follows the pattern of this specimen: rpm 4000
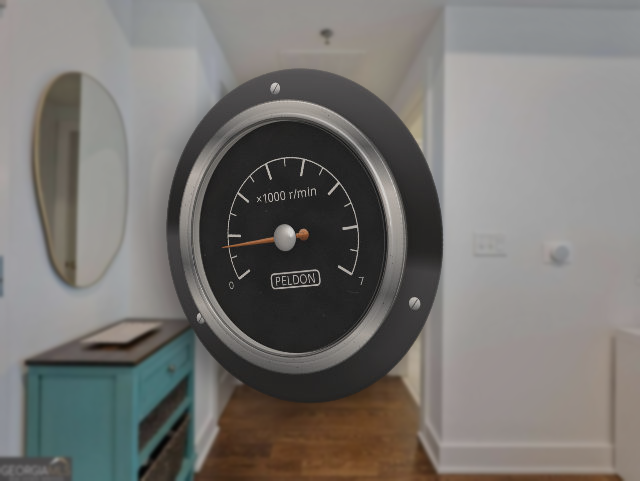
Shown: rpm 750
